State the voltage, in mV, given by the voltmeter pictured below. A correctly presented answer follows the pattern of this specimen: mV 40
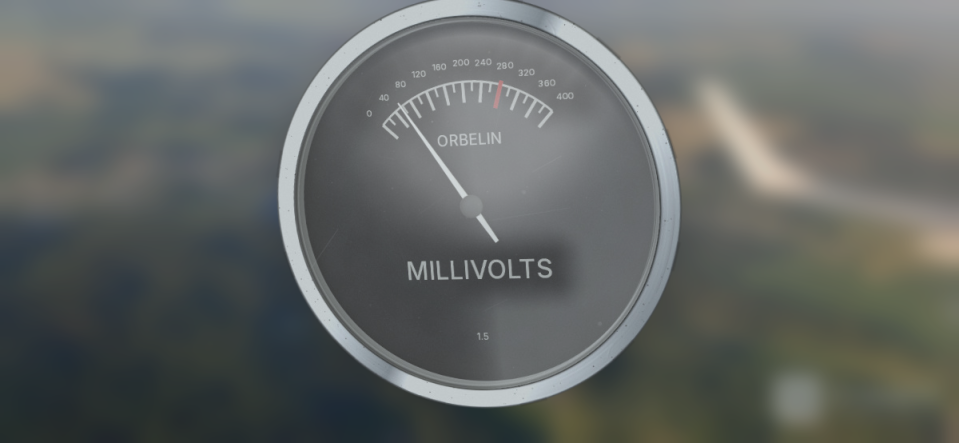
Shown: mV 60
